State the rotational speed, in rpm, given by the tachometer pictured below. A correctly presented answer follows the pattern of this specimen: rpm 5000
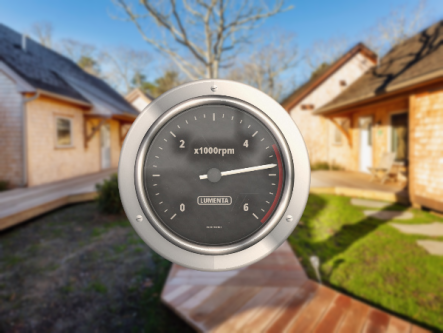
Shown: rpm 4800
